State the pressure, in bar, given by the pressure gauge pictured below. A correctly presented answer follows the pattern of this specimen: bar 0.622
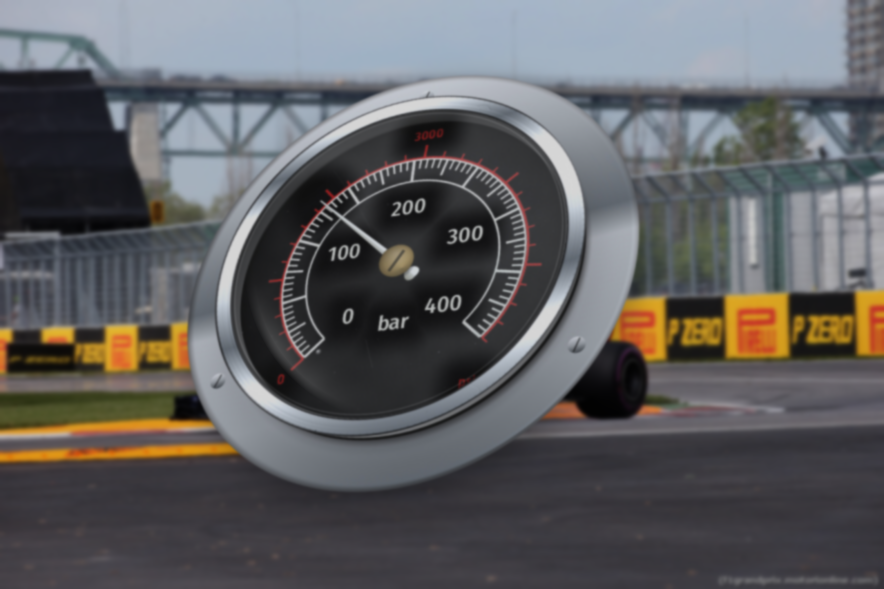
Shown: bar 130
